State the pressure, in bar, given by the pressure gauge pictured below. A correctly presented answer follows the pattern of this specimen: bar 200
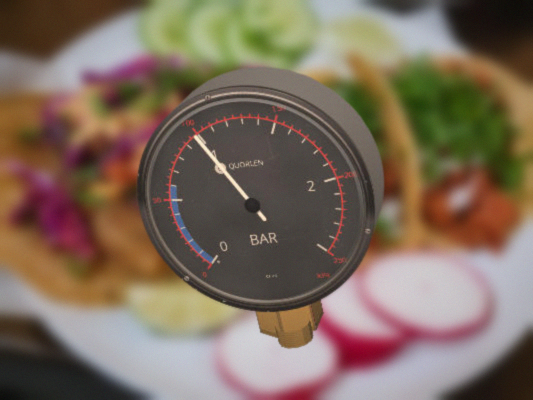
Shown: bar 1
